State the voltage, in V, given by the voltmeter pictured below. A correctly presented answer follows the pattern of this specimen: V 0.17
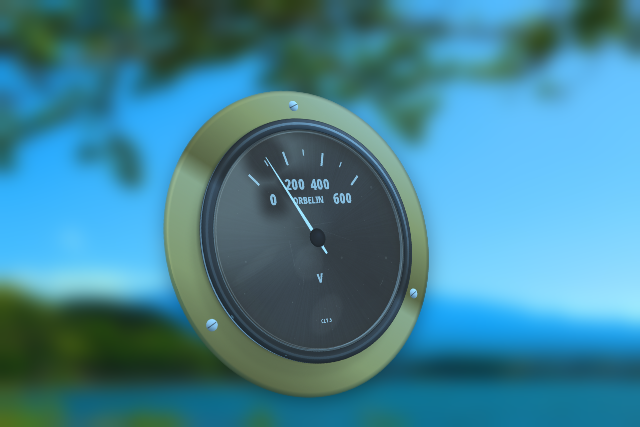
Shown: V 100
